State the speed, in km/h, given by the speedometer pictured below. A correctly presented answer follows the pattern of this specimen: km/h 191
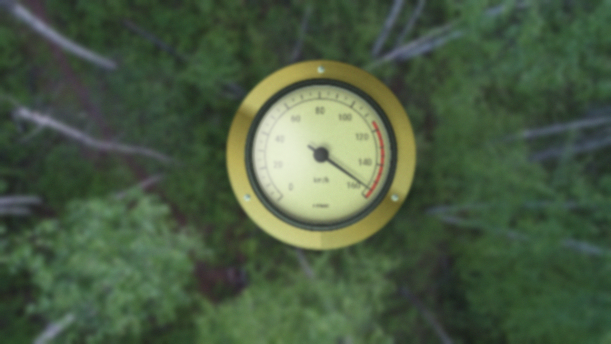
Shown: km/h 155
